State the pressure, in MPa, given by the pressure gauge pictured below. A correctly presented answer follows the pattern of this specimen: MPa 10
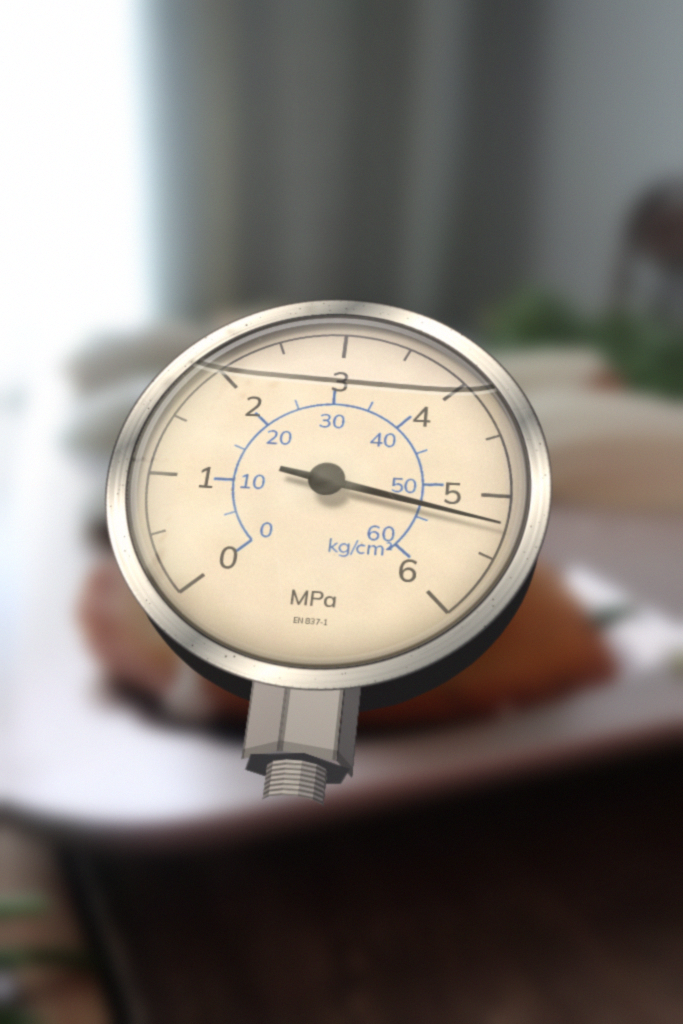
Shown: MPa 5.25
